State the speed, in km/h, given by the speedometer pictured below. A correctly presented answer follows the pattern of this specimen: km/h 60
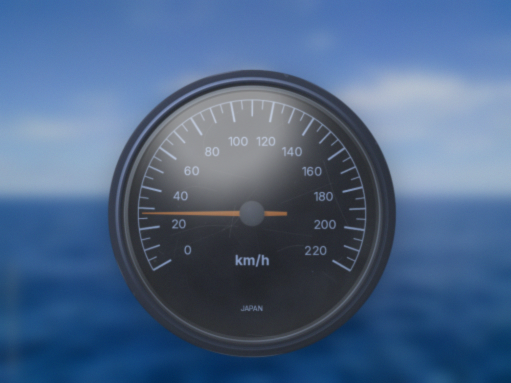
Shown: km/h 27.5
